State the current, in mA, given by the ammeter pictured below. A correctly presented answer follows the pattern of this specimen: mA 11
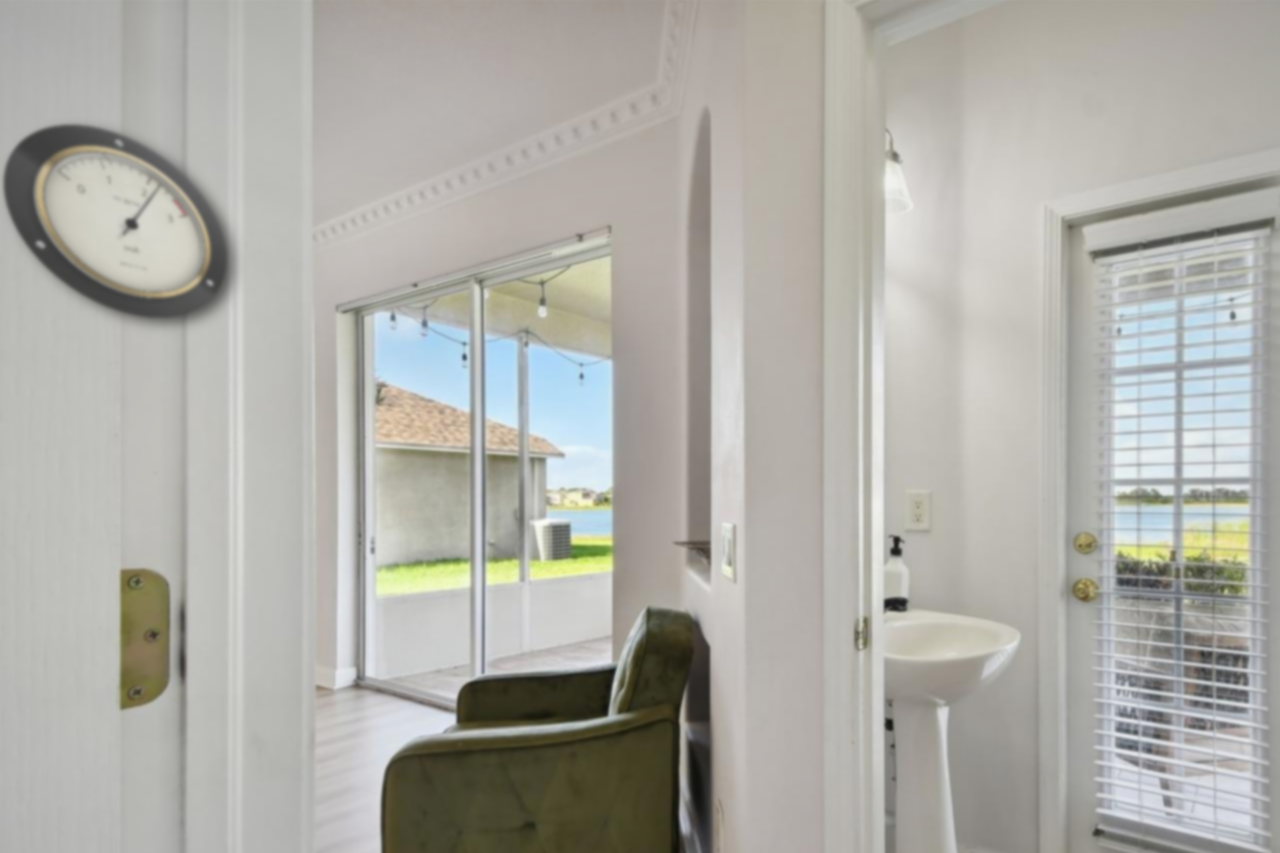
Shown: mA 2.2
